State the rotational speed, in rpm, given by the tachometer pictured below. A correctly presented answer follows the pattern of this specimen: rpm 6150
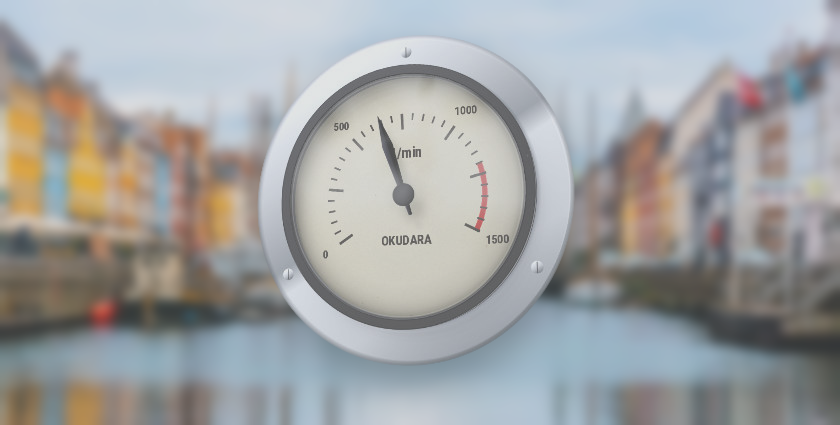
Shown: rpm 650
